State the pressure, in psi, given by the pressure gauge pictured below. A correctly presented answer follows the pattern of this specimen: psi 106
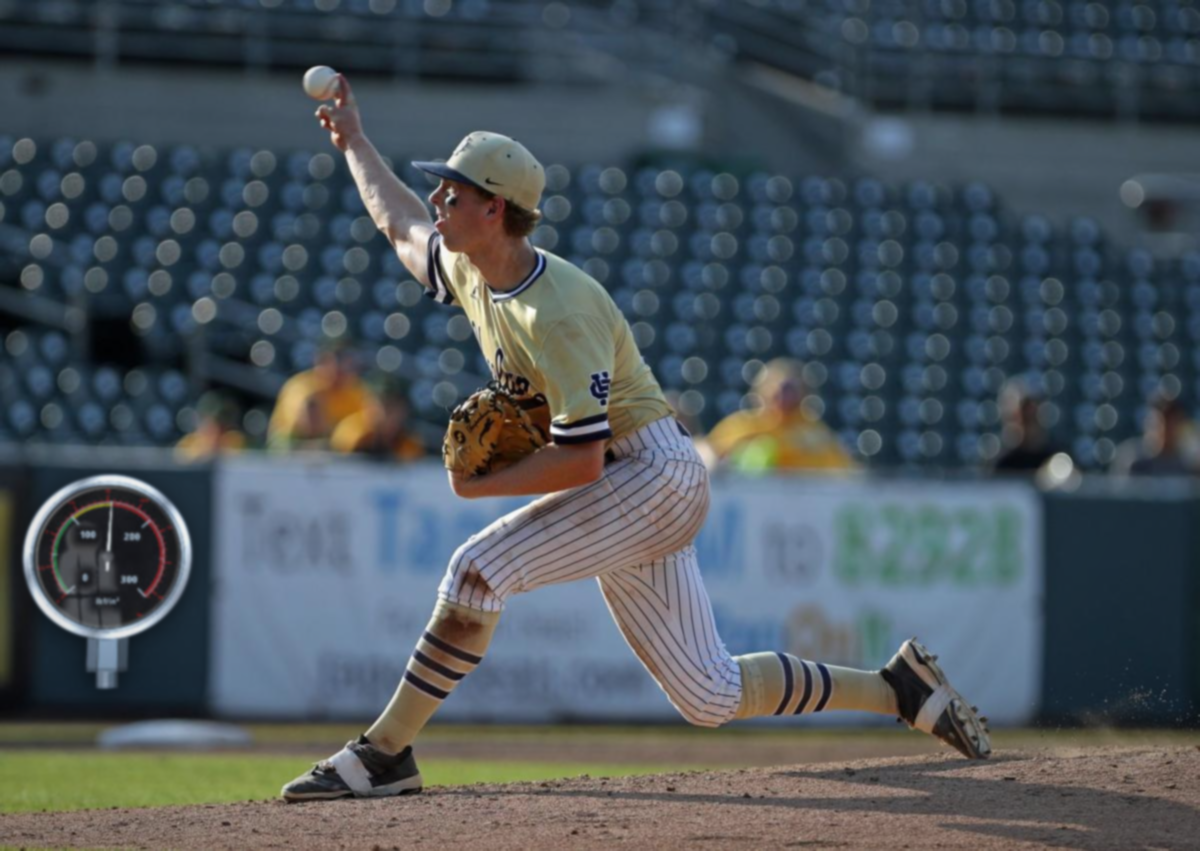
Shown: psi 150
